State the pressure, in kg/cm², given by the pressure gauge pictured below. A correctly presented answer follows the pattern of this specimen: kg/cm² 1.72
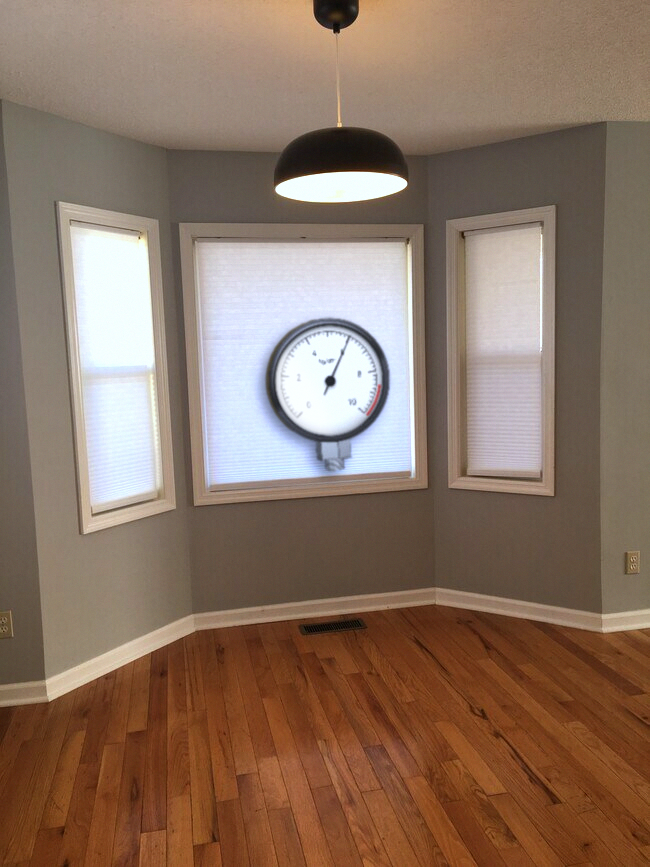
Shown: kg/cm² 6
